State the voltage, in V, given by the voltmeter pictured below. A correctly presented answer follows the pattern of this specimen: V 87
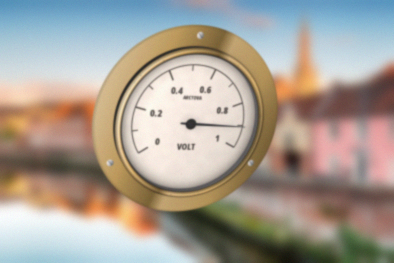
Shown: V 0.9
